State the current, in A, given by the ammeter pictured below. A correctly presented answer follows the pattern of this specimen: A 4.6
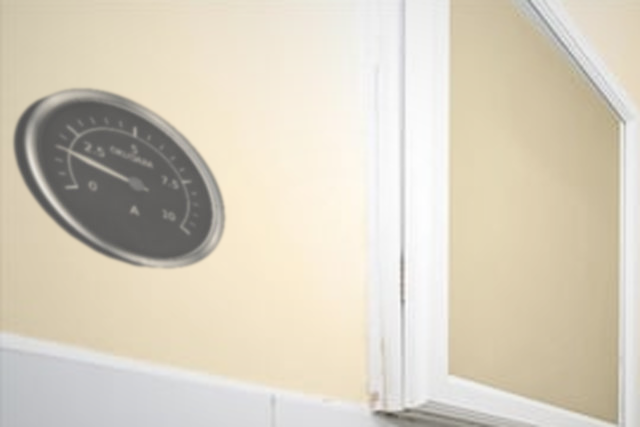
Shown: A 1.5
